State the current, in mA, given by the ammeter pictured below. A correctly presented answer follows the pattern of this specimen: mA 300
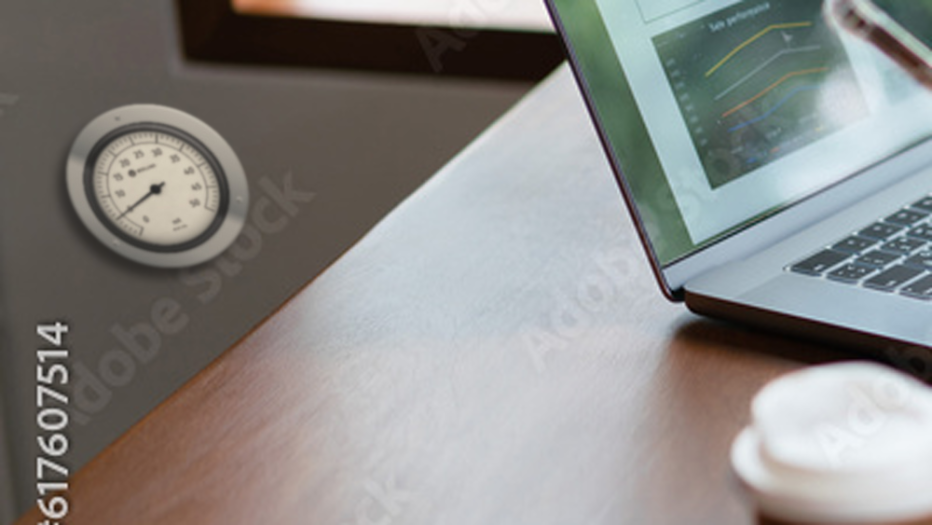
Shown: mA 5
